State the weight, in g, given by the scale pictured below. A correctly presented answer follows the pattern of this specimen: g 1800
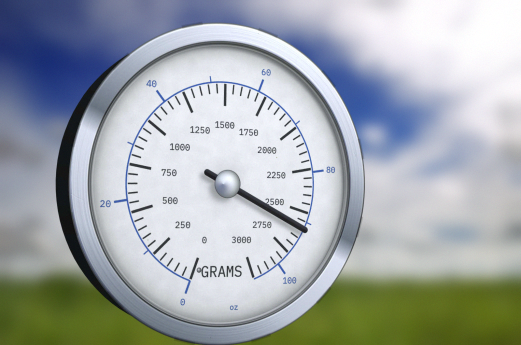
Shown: g 2600
